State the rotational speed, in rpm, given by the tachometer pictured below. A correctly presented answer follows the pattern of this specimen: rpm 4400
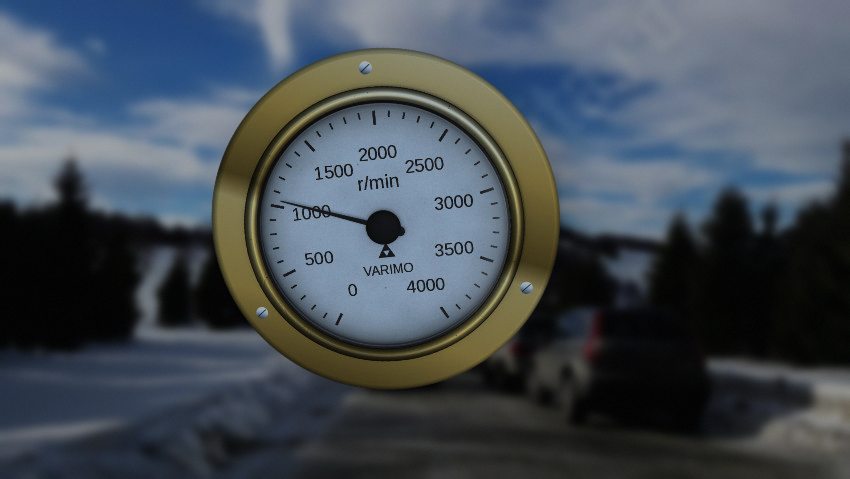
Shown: rpm 1050
